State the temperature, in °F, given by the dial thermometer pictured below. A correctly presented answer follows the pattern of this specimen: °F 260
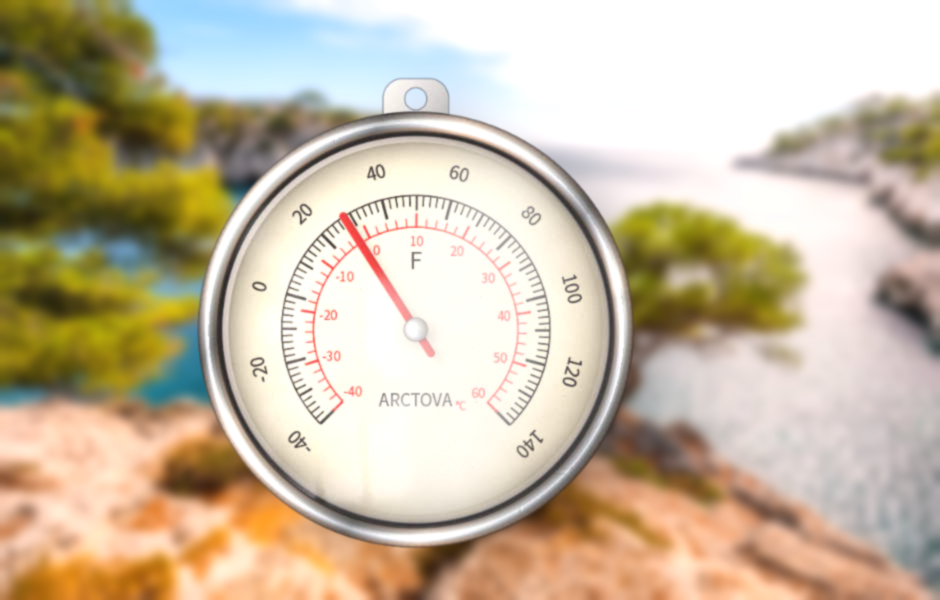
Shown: °F 28
